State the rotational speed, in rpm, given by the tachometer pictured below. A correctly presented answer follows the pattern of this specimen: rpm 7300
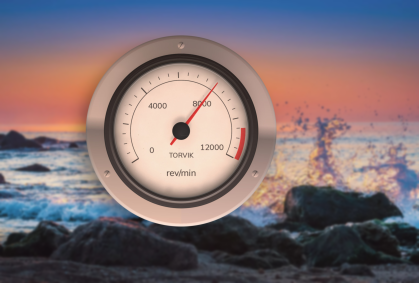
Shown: rpm 8000
